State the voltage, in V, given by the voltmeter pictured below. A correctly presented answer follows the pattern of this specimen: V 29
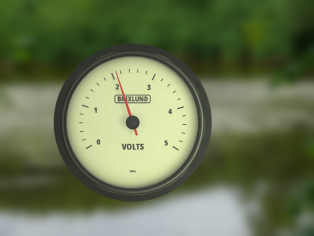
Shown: V 2.1
